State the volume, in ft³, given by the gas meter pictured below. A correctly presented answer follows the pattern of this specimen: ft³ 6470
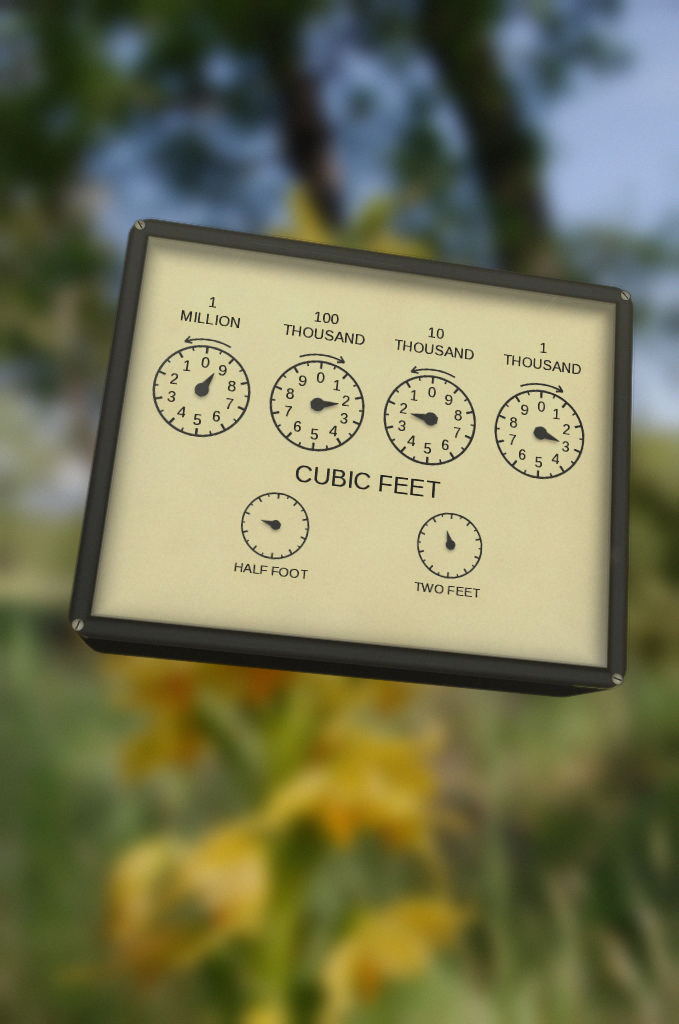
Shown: ft³ 922300
